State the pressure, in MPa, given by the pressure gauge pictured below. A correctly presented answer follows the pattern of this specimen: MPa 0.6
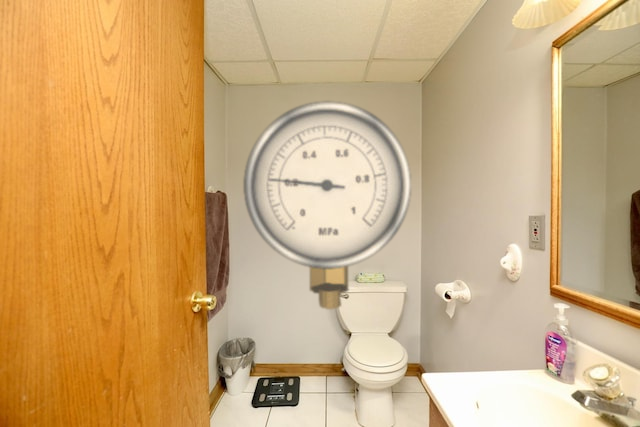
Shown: MPa 0.2
